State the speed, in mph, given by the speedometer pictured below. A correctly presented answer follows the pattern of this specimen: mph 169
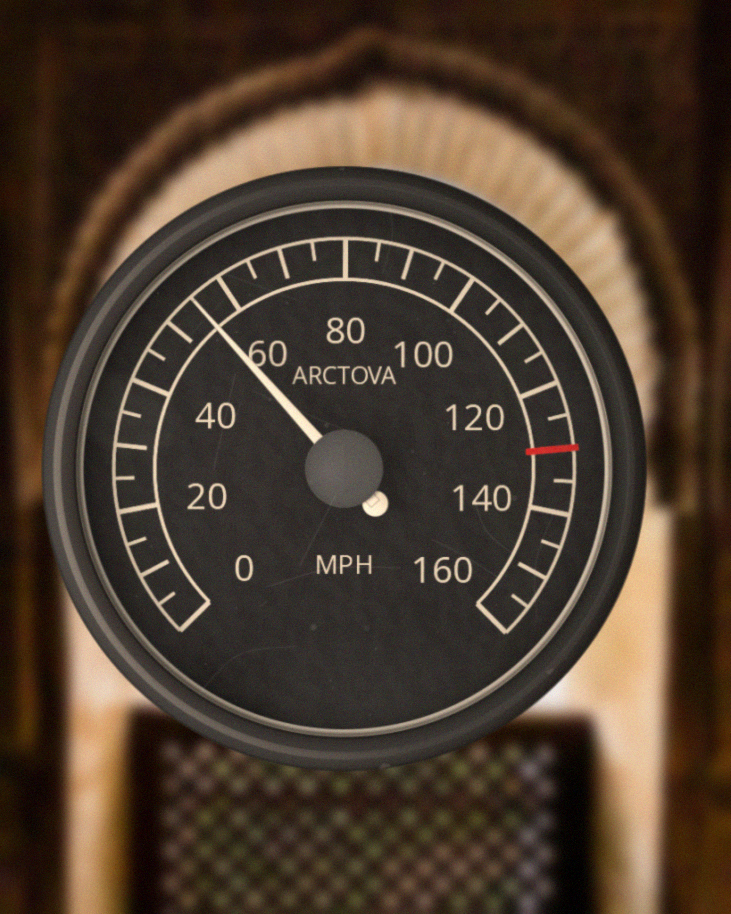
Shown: mph 55
